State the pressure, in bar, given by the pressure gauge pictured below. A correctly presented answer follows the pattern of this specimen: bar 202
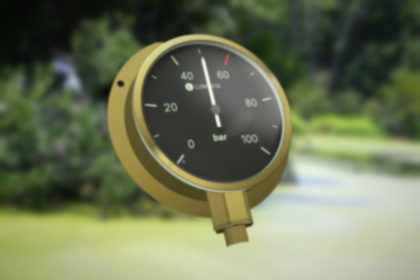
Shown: bar 50
